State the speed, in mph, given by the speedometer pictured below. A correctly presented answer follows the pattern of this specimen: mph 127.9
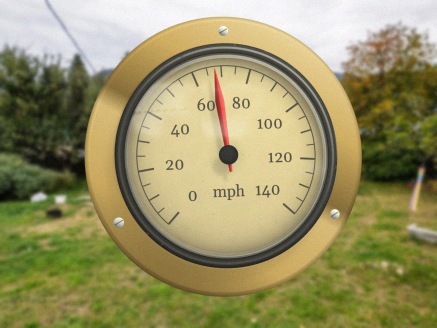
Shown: mph 67.5
